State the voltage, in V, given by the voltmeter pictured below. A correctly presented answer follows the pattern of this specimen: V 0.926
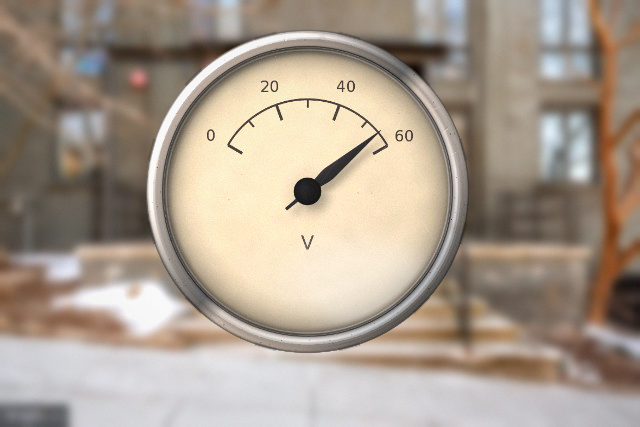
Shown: V 55
